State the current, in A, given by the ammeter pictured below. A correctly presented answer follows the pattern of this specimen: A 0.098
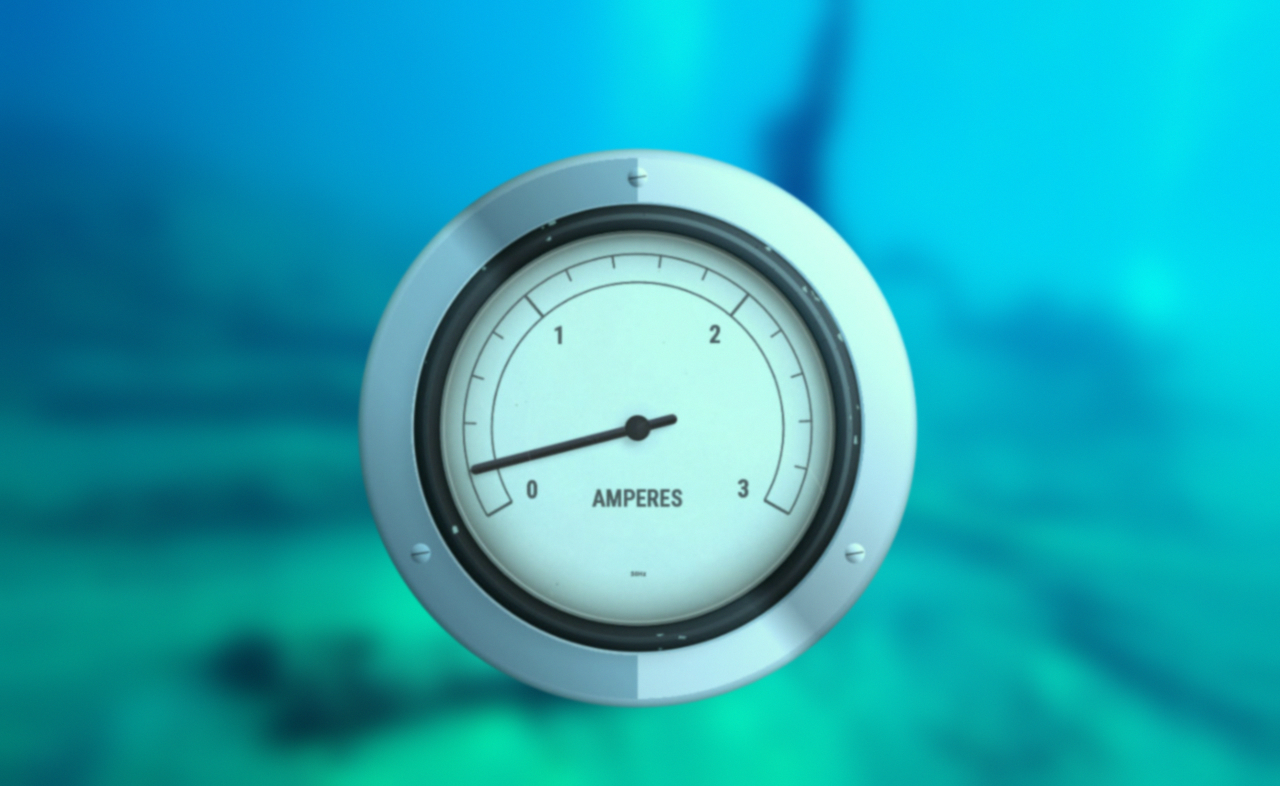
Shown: A 0.2
